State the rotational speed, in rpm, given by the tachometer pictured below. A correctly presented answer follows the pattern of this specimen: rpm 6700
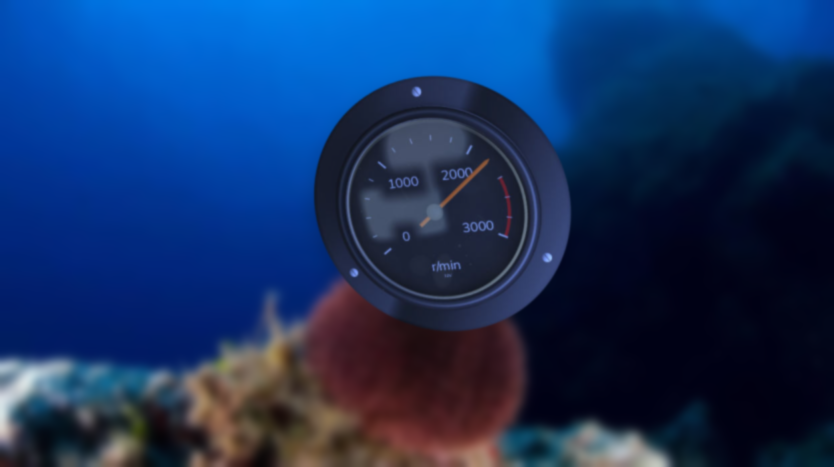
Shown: rpm 2200
